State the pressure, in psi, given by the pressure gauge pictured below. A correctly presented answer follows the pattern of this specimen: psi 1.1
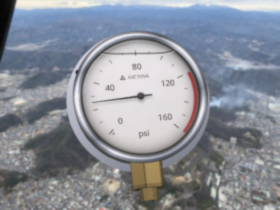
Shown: psi 25
